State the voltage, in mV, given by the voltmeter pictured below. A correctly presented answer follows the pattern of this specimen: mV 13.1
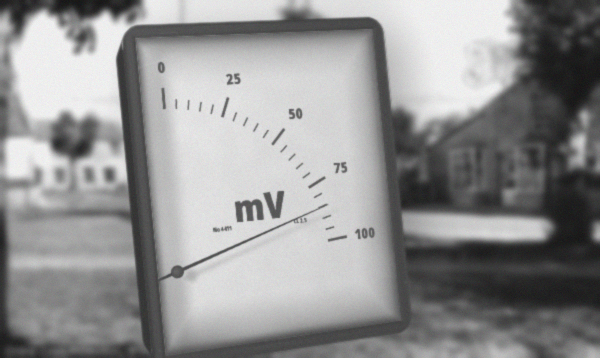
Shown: mV 85
